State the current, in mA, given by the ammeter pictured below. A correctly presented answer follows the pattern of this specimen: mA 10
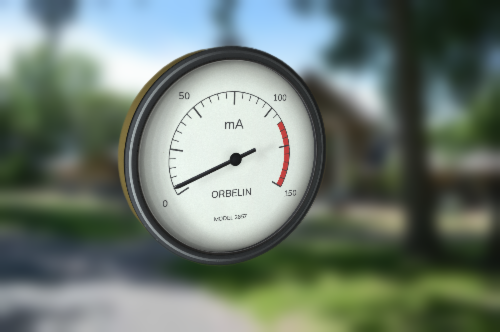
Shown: mA 5
